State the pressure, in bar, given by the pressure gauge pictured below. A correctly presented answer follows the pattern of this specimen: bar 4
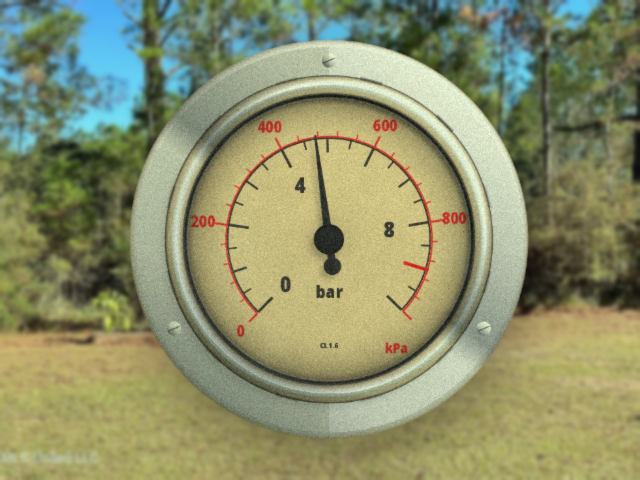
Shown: bar 4.75
